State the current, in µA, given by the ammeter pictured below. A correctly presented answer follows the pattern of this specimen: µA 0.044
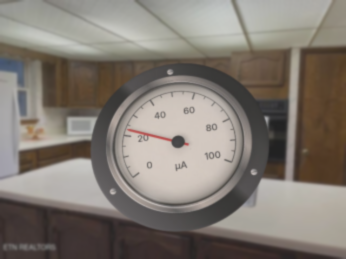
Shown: µA 22.5
